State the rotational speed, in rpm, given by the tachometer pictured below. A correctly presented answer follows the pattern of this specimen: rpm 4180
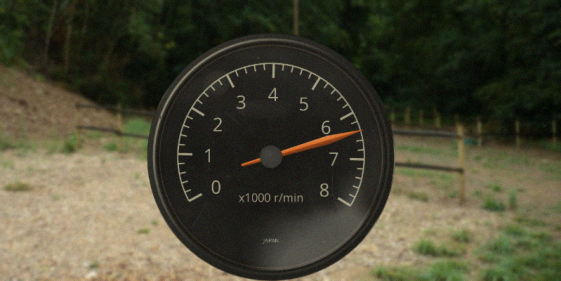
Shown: rpm 6400
